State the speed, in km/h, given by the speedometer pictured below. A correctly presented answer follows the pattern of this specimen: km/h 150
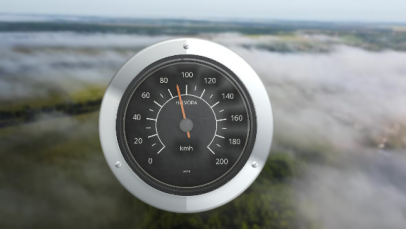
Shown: km/h 90
